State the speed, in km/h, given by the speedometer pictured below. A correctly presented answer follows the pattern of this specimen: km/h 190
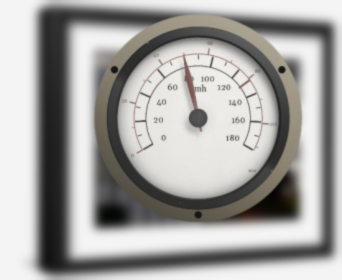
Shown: km/h 80
